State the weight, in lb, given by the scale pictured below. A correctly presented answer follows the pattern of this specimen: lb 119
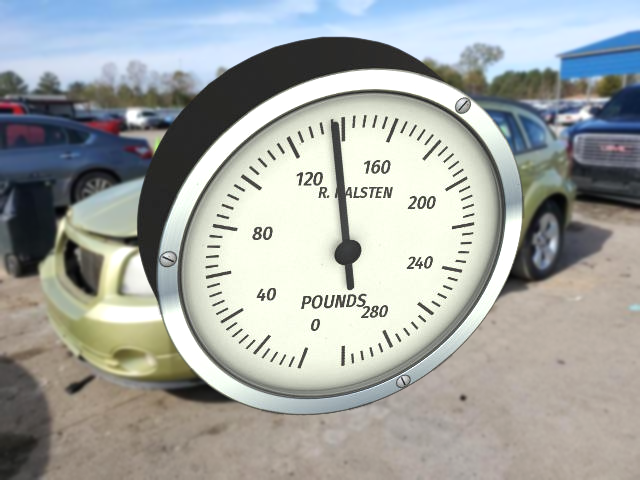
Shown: lb 136
